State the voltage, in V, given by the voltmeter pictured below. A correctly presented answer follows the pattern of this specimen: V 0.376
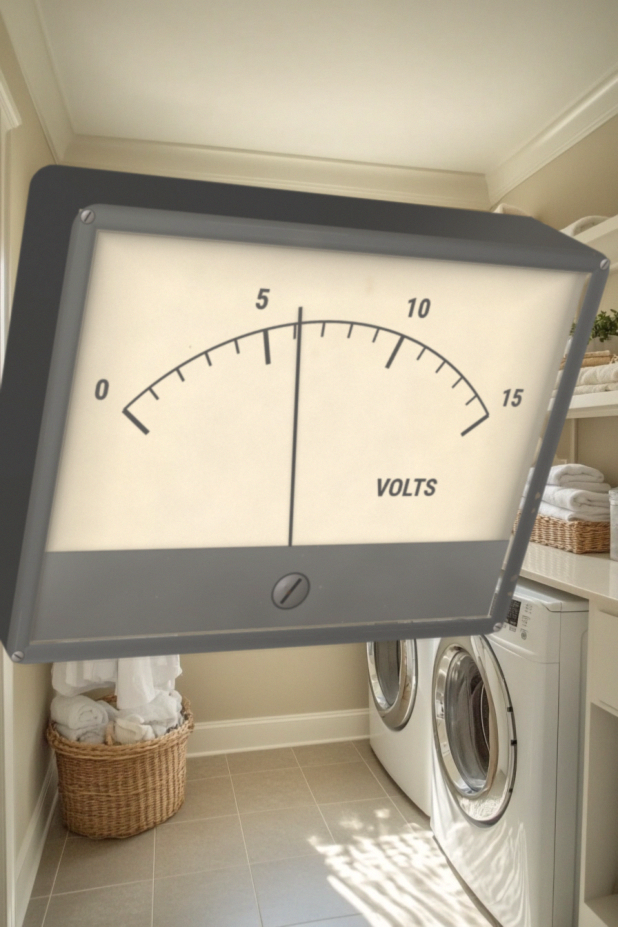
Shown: V 6
